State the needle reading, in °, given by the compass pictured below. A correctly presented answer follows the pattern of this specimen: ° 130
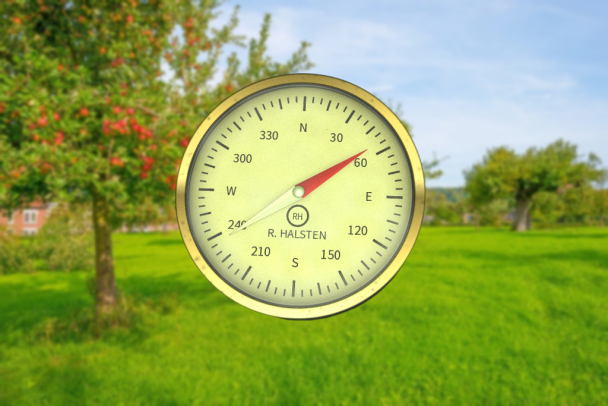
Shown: ° 55
